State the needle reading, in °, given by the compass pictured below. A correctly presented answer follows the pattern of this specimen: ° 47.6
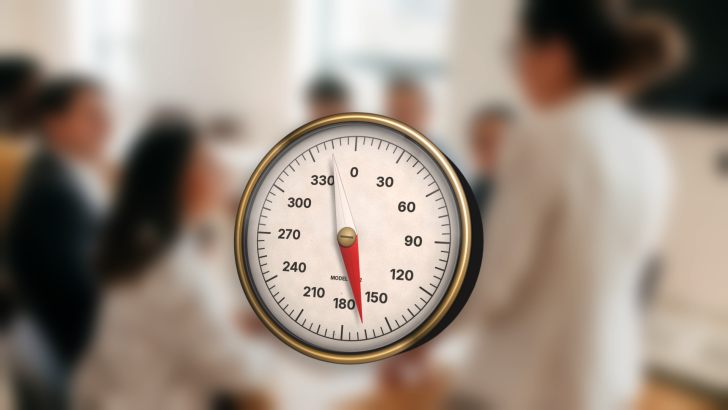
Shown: ° 165
